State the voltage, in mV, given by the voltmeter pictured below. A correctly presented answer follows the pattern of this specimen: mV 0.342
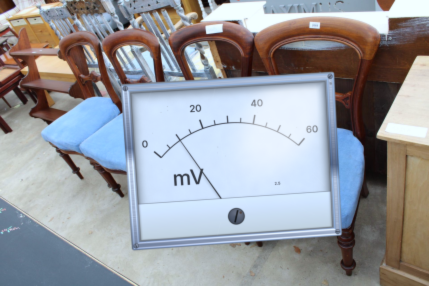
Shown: mV 10
